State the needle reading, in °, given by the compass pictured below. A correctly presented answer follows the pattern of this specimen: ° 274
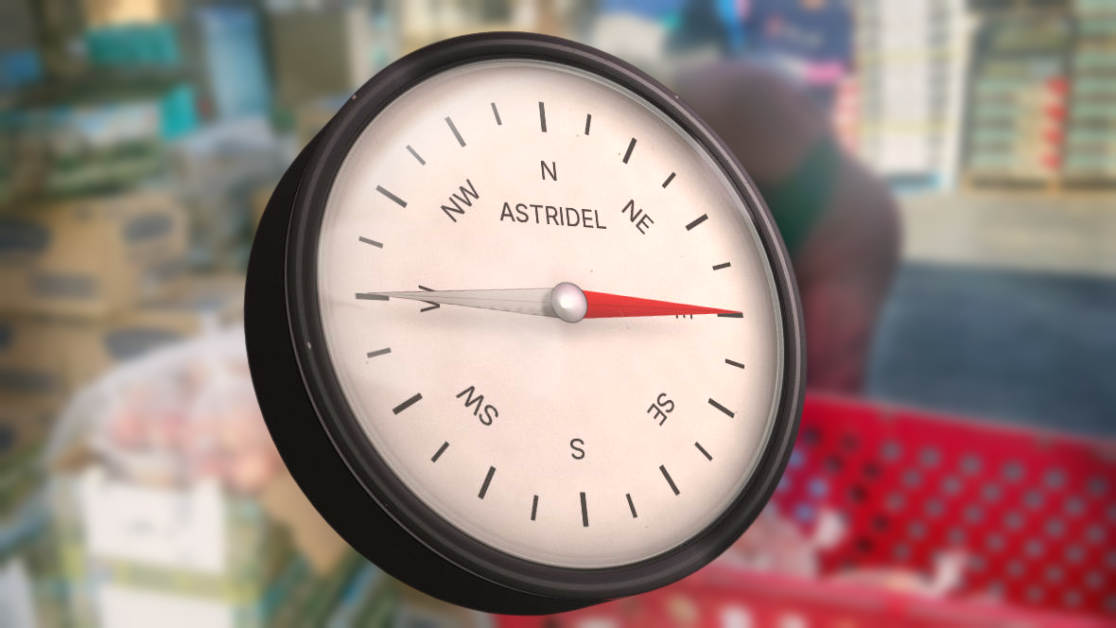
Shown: ° 90
